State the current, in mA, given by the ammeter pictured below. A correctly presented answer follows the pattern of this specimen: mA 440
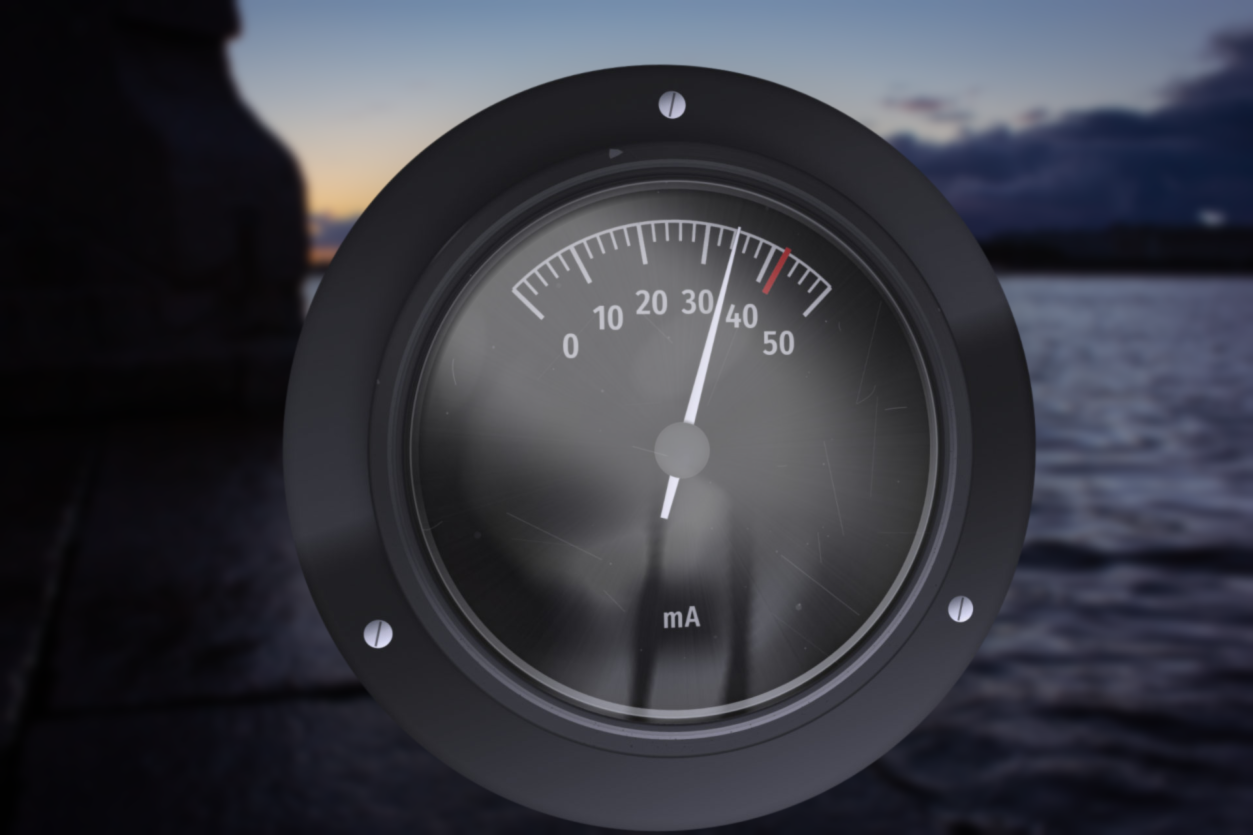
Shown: mA 34
